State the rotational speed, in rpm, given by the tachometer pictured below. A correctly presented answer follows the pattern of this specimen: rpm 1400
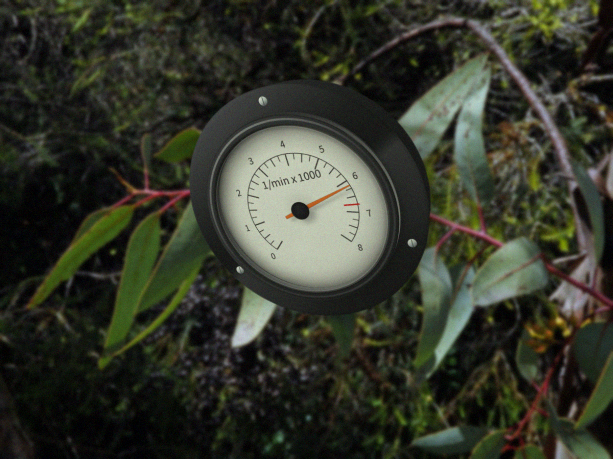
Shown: rpm 6125
